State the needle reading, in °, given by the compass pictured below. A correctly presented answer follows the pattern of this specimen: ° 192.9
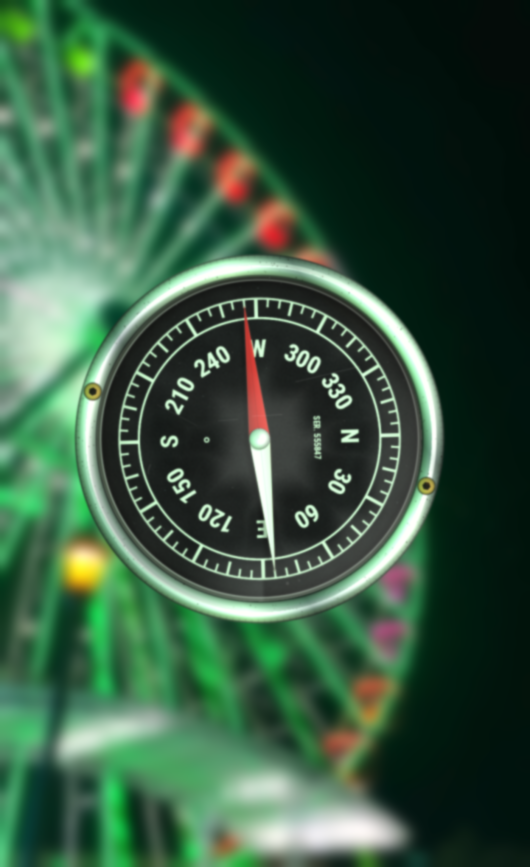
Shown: ° 265
